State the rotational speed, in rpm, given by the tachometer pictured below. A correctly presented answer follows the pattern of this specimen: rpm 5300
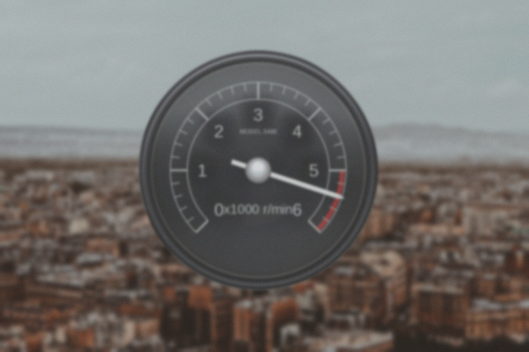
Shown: rpm 5400
